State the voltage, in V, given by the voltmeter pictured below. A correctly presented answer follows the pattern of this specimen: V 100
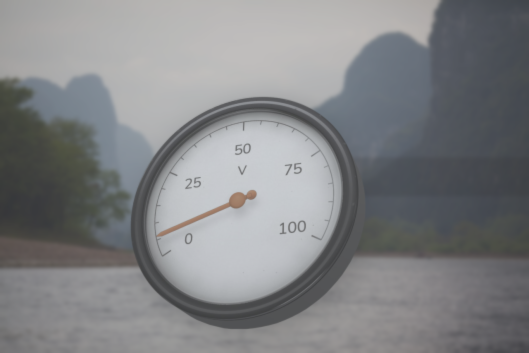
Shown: V 5
